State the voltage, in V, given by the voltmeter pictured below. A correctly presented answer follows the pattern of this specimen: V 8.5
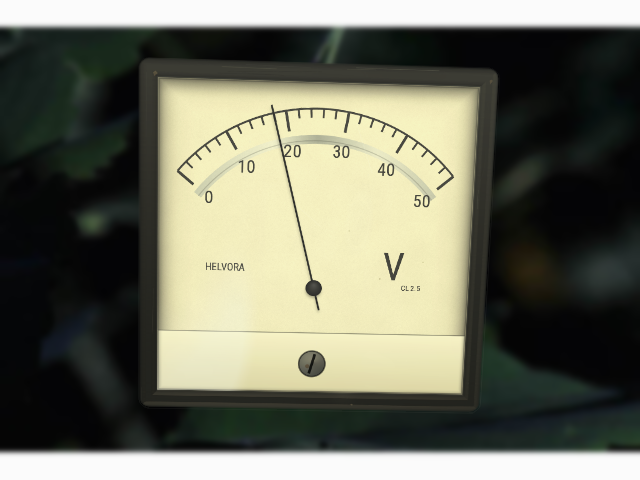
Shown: V 18
